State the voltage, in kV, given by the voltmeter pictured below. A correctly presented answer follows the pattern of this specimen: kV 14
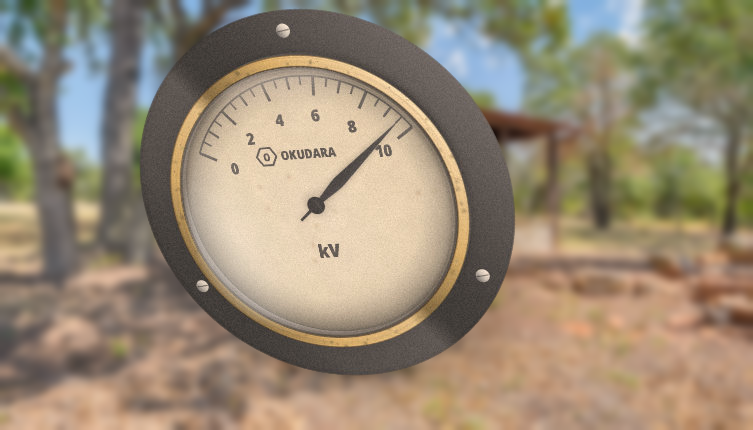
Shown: kV 9.5
